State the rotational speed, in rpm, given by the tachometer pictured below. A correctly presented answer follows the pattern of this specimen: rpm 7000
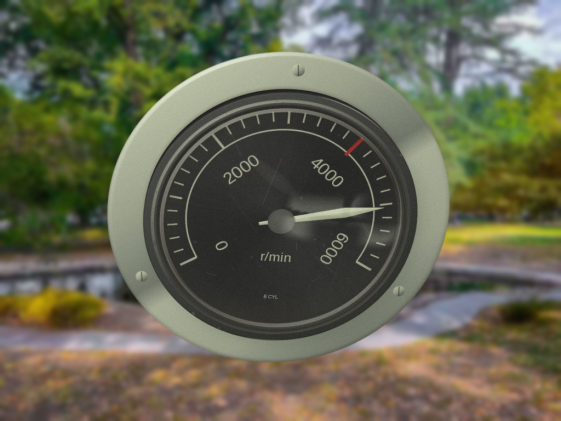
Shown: rpm 5000
